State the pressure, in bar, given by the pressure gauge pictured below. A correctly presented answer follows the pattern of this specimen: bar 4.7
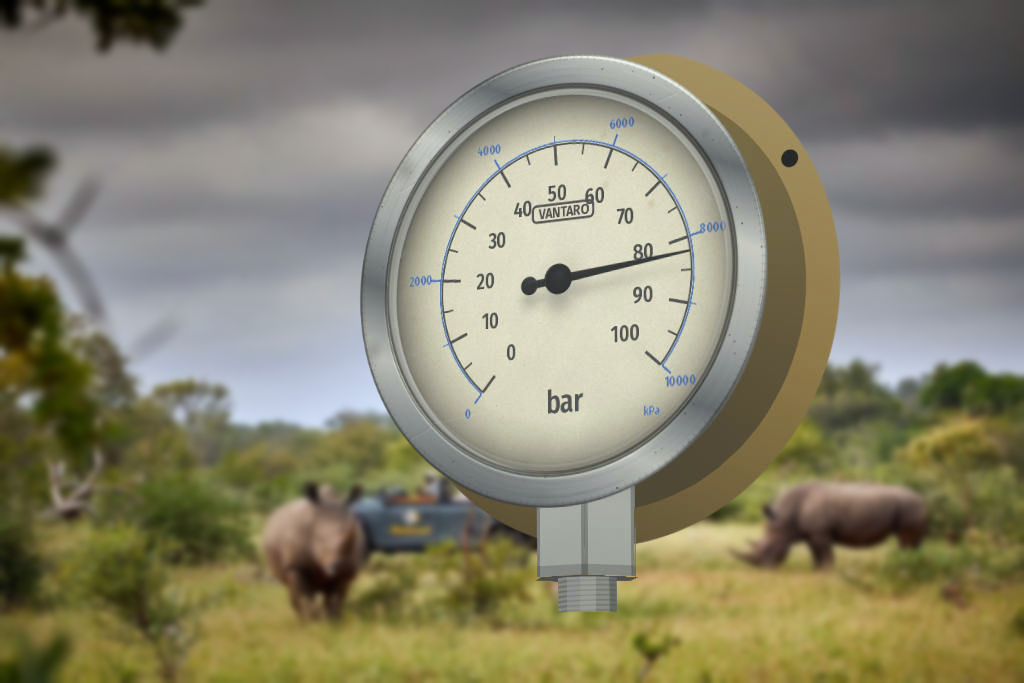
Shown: bar 82.5
